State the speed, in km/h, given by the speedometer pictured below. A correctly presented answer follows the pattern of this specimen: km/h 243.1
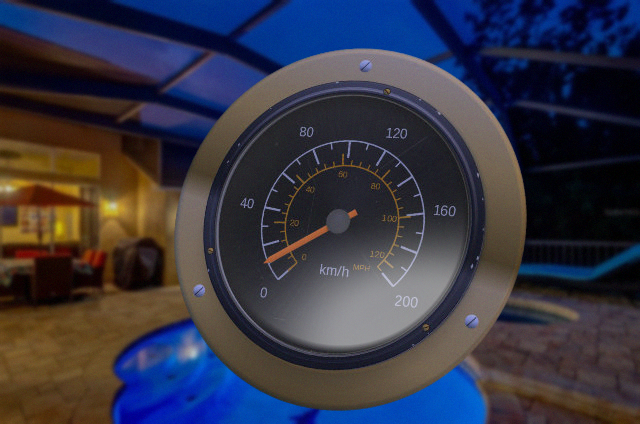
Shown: km/h 10
